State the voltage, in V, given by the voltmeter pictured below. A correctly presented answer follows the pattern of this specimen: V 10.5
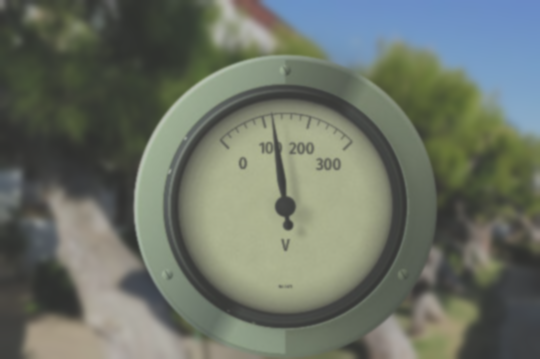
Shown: V 120
